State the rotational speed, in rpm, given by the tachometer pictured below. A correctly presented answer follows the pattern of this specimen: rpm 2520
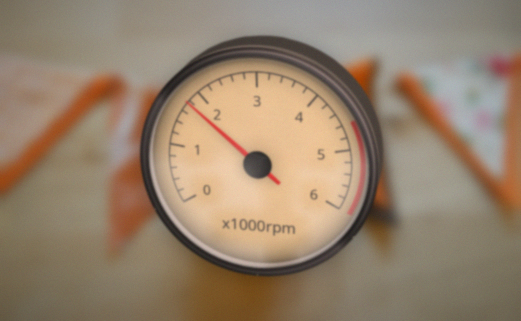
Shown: rpm 1800
